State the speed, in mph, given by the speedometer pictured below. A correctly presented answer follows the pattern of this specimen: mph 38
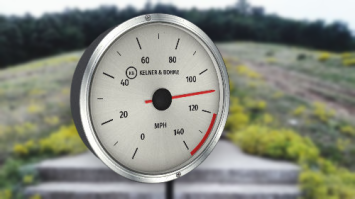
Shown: mph 110
